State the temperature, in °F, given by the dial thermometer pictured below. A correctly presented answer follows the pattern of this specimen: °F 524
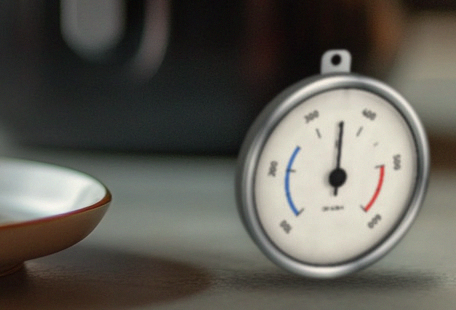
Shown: °F 350
